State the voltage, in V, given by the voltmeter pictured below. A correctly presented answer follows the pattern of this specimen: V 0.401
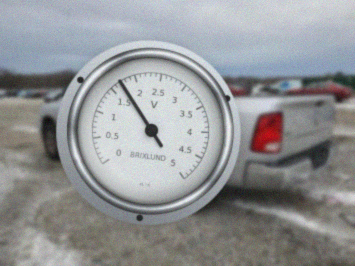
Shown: V 1.7
